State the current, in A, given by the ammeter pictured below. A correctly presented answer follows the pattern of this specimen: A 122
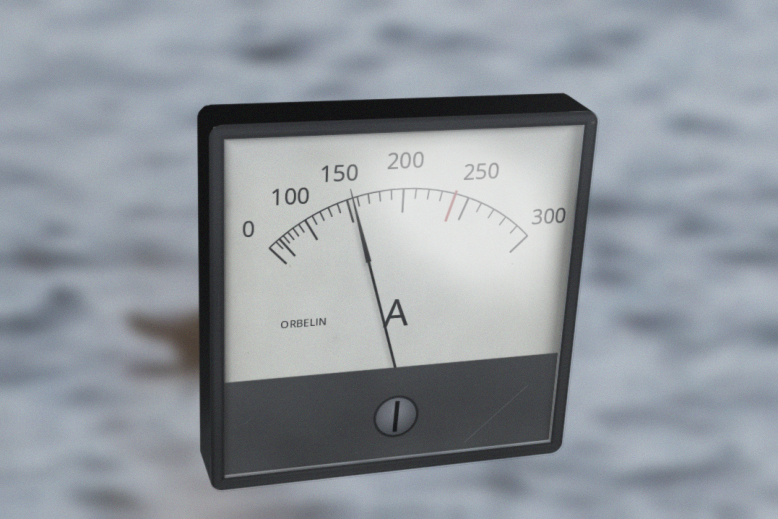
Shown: A 155
